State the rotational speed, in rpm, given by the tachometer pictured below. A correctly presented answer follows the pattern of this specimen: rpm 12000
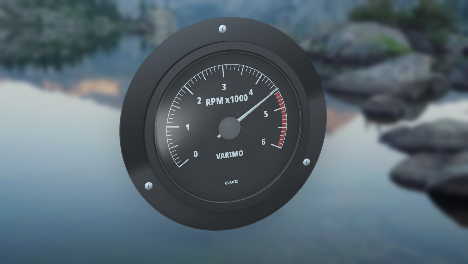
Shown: rpm 4500
